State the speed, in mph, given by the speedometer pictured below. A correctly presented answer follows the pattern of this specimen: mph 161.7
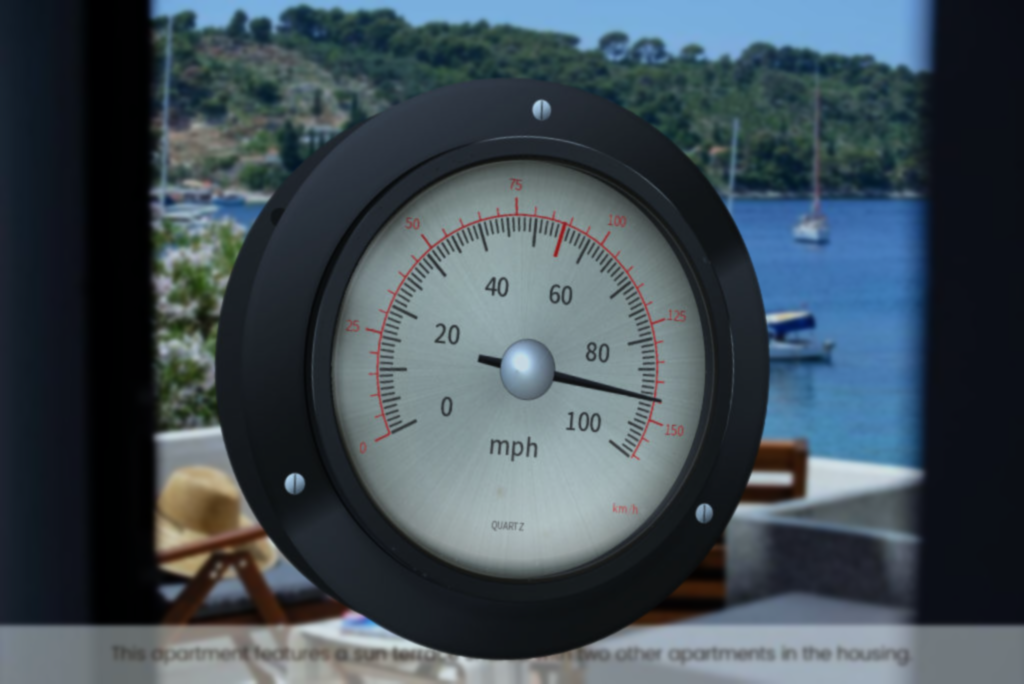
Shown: mph 90
